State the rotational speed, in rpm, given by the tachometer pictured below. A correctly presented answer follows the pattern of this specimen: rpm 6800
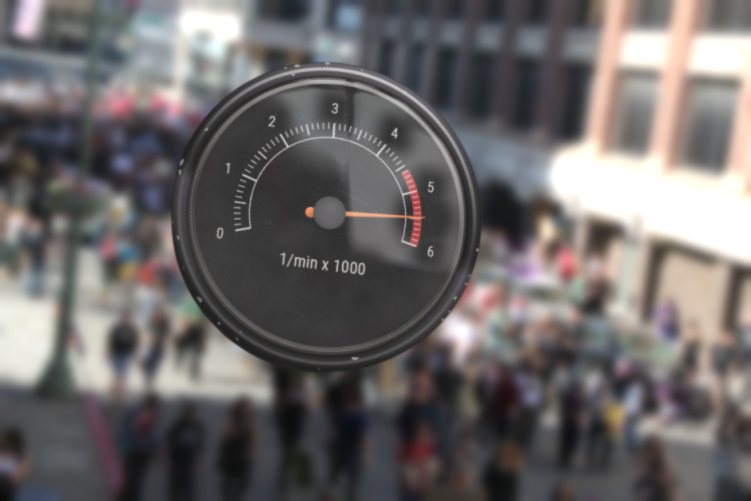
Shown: rpm 5500
